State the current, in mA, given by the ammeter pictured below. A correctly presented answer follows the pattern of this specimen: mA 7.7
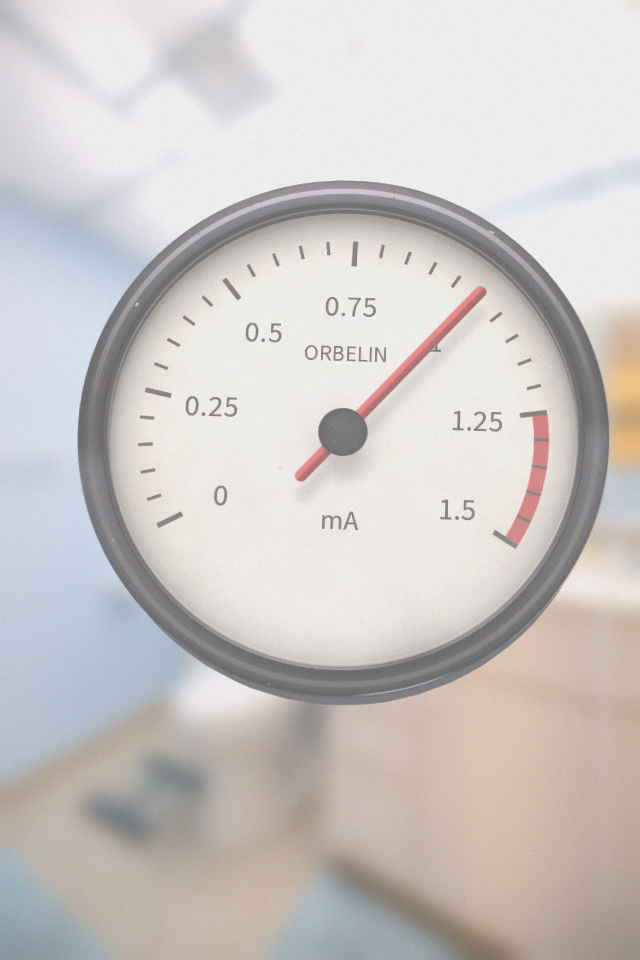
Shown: mA 1
